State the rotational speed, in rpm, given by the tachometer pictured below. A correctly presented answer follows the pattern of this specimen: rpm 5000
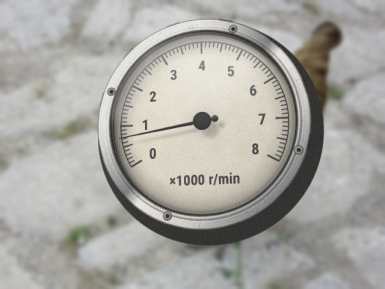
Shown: rpm 700
